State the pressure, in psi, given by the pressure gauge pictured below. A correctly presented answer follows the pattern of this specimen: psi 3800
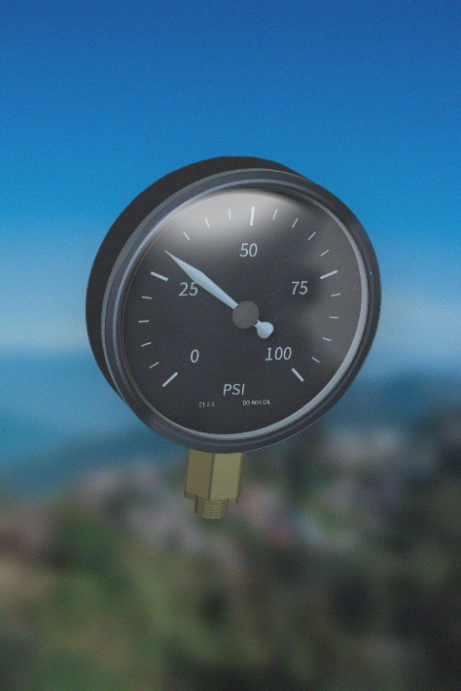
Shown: psi 30
